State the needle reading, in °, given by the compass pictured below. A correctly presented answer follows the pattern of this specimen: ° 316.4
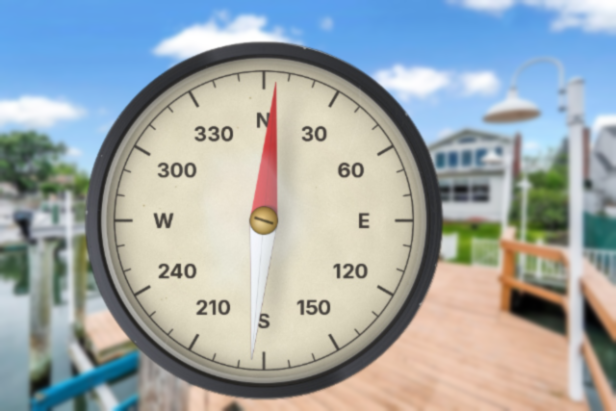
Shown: ° 5
